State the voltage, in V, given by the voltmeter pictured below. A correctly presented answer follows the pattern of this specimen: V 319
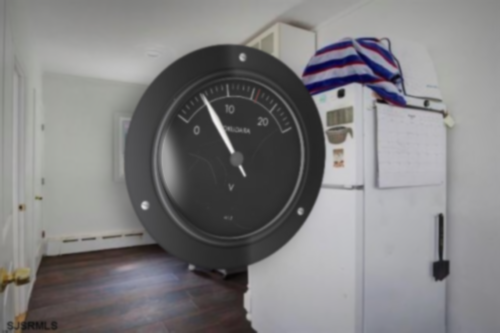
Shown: V 5
